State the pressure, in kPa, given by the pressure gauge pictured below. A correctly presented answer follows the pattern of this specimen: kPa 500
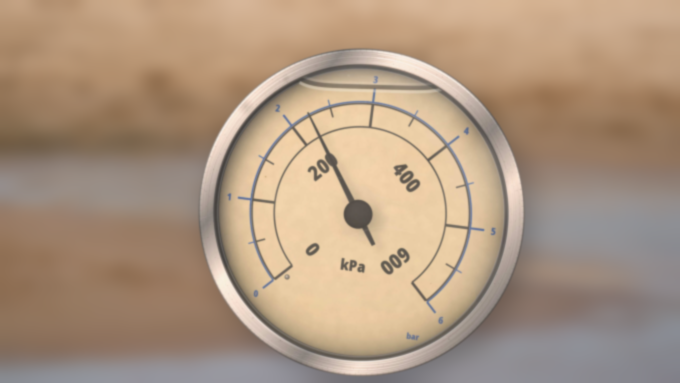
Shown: kPa 225
